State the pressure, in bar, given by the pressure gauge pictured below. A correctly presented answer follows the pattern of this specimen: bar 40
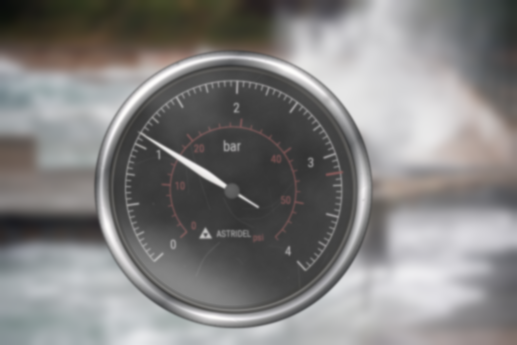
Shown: bar 1.1
